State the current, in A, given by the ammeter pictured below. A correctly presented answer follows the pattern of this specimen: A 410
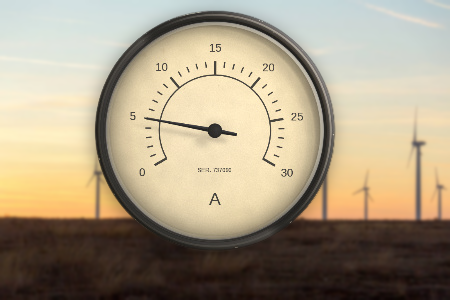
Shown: A 5
